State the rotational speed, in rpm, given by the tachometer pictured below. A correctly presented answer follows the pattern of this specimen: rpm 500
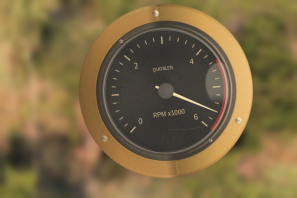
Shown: rpm 5600
